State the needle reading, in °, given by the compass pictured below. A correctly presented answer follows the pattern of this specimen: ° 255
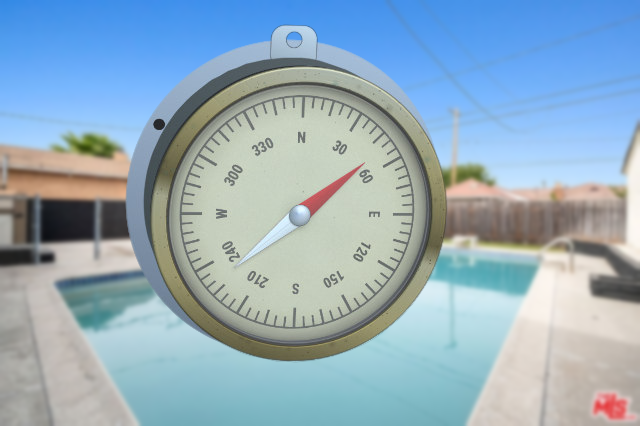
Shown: ° 50
